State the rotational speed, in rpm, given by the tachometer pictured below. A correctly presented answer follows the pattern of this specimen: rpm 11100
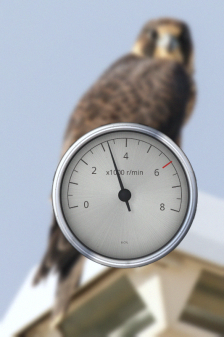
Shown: rpm 3250
